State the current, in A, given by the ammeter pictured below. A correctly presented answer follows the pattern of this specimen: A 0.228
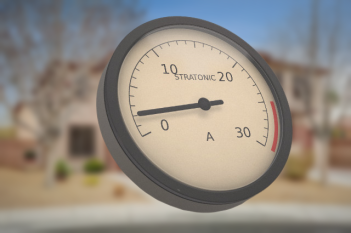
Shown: A 2
